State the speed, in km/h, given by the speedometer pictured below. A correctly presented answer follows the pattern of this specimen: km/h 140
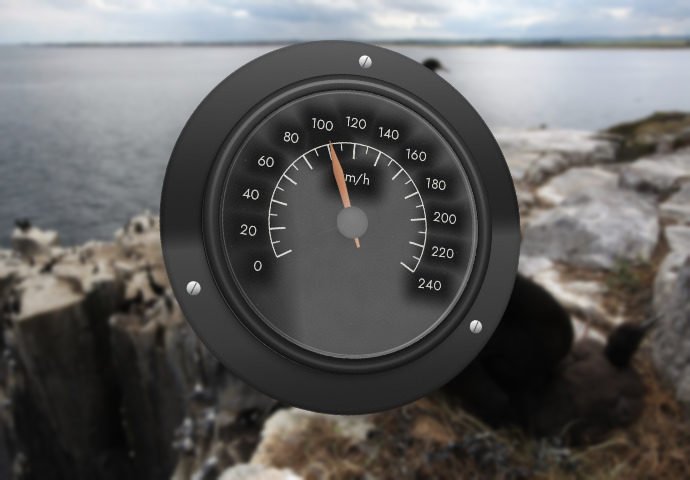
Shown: km/h 100
